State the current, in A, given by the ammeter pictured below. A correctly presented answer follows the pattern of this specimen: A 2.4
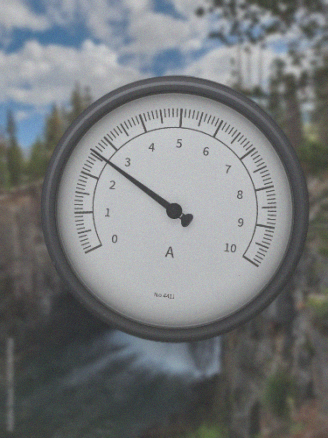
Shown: A 2.6
